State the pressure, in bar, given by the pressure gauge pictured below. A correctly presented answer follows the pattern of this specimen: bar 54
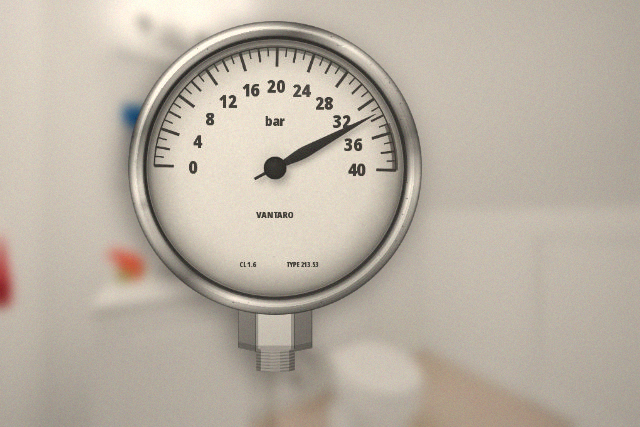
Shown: bar 33.5
